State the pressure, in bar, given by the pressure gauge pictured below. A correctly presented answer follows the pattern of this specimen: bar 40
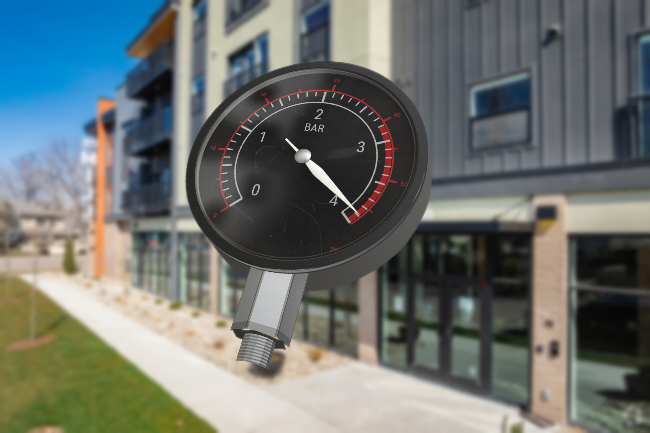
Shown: bar 3.9
